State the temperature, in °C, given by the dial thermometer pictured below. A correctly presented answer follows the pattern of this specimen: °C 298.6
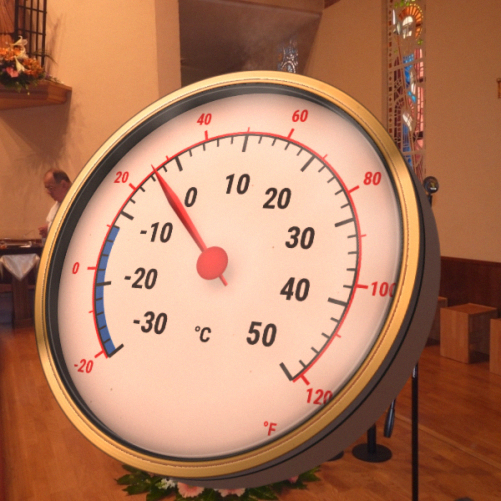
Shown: °C -3
